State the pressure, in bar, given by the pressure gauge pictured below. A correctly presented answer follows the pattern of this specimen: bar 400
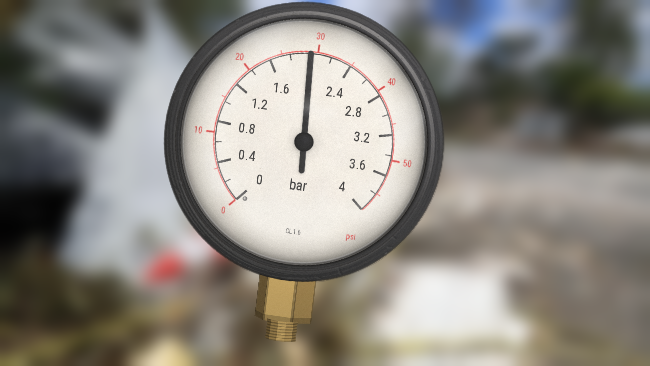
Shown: bar 2
